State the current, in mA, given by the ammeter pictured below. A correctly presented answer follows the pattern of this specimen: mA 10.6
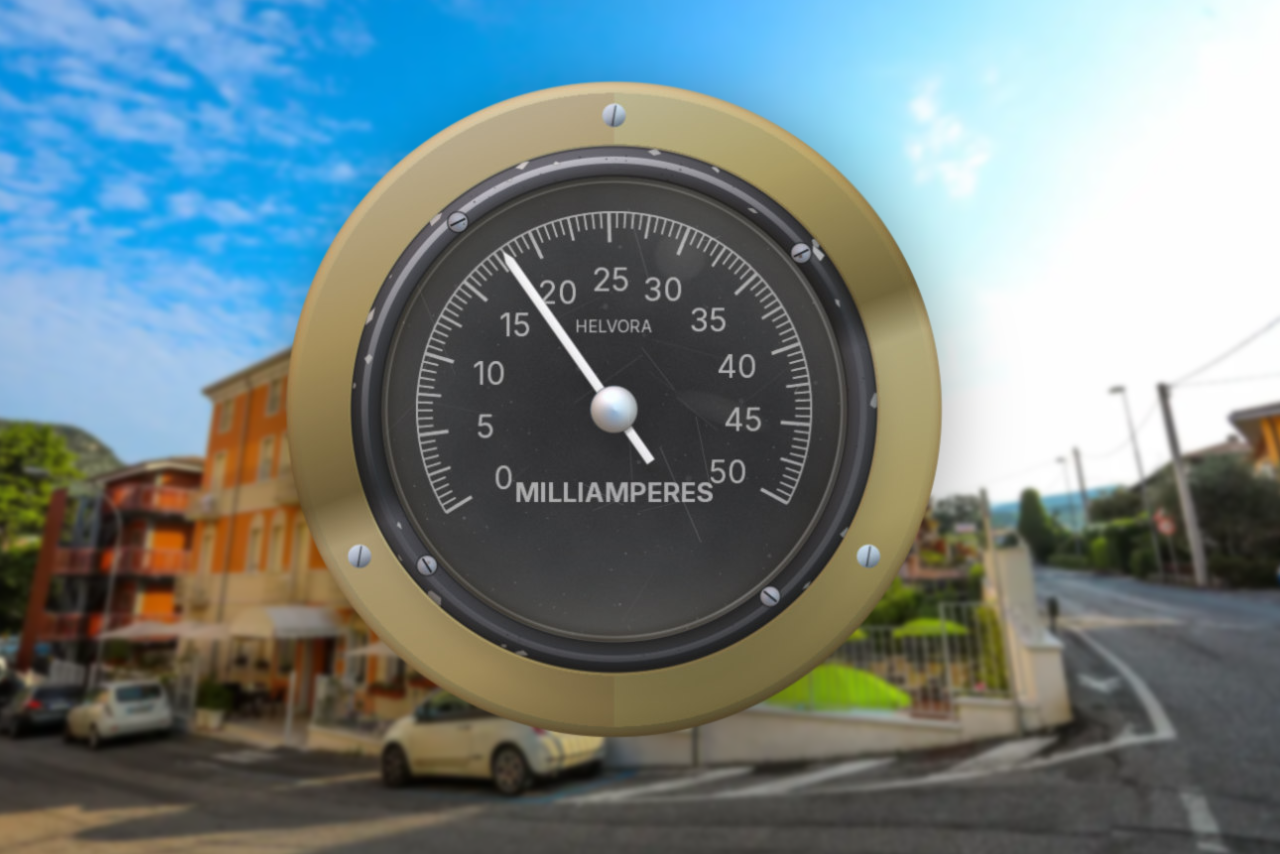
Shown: mA 18
